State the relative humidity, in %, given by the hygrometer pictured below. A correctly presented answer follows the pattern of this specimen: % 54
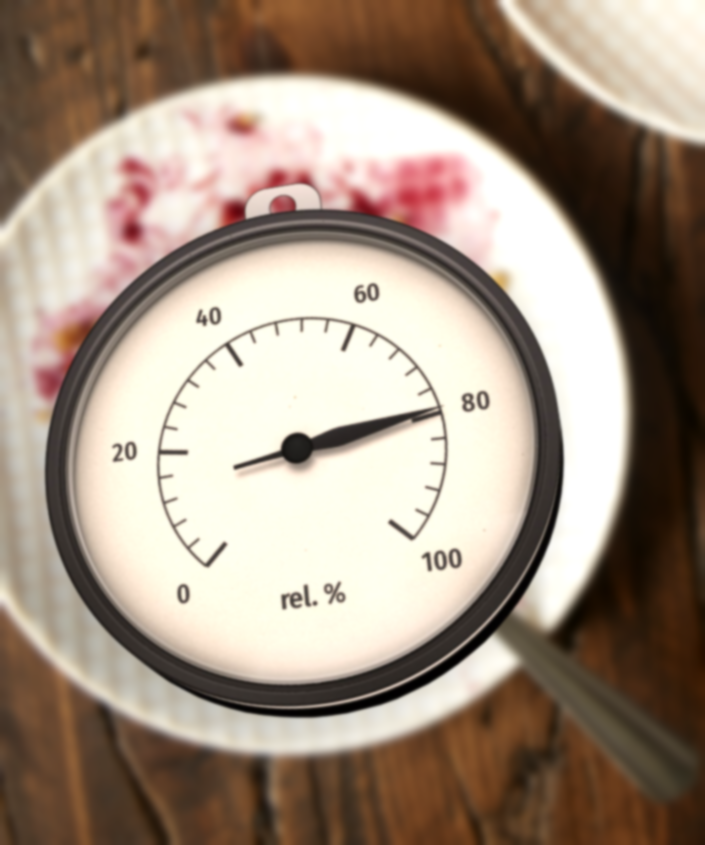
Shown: % 80
